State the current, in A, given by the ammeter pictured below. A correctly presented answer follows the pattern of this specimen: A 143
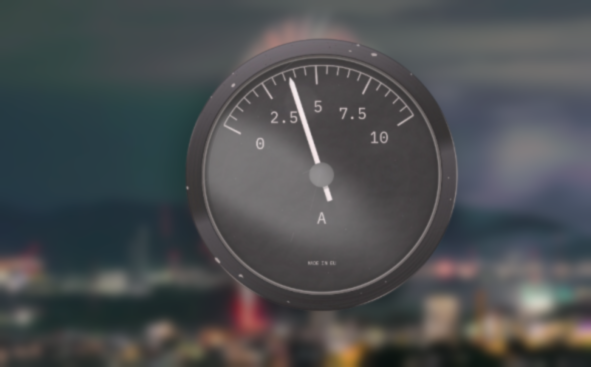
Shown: A 3.75
